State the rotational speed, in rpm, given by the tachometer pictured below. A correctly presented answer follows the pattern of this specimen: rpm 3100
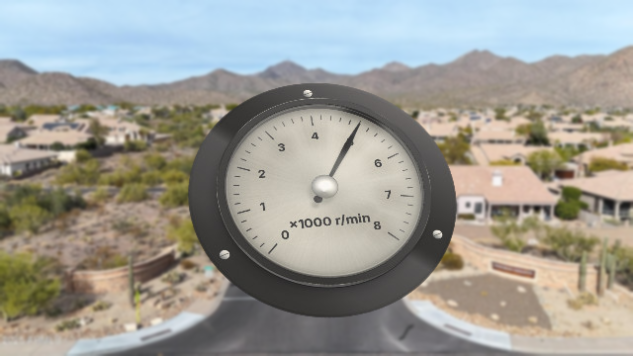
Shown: rpm 5000
